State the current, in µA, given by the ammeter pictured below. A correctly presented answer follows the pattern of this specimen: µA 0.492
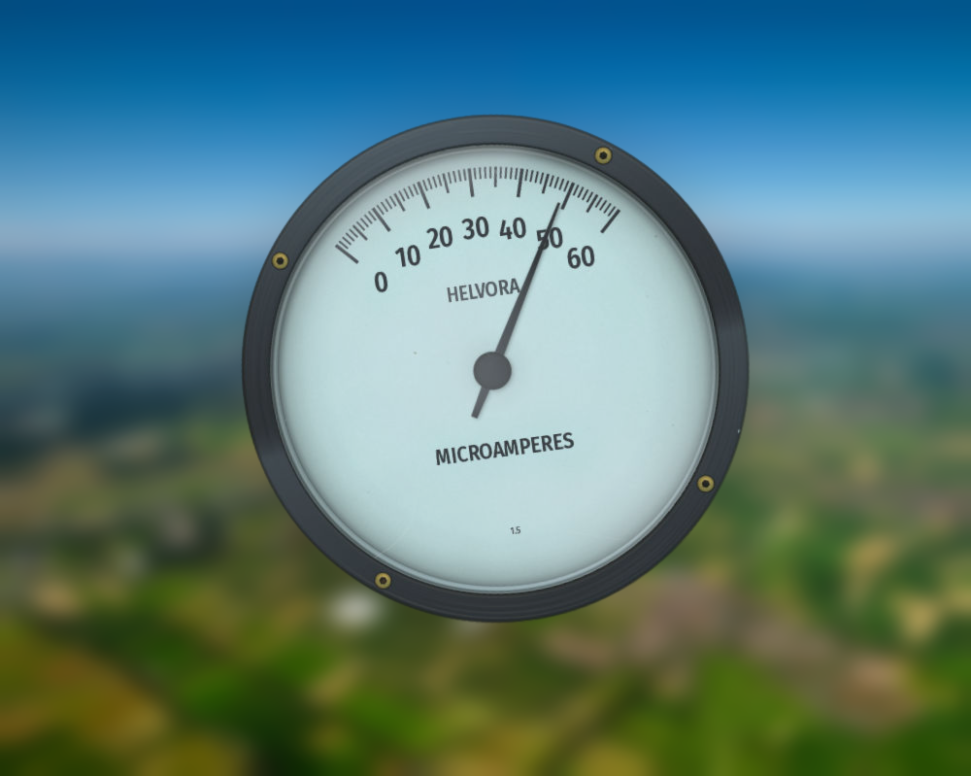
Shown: µA 49
